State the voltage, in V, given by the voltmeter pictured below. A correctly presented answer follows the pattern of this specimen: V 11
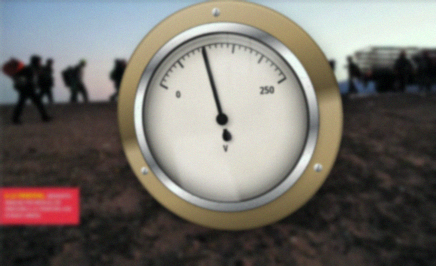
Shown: V 100
